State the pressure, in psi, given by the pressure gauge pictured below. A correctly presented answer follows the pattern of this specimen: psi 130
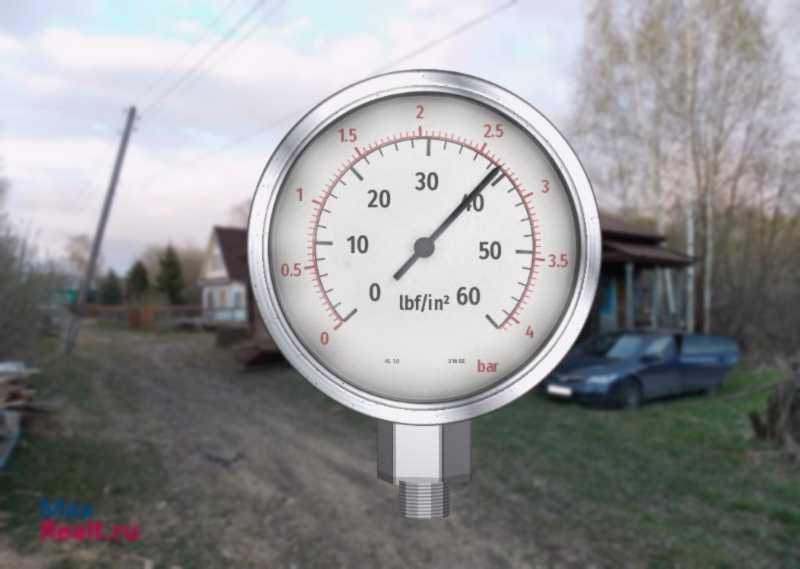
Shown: psi 39
